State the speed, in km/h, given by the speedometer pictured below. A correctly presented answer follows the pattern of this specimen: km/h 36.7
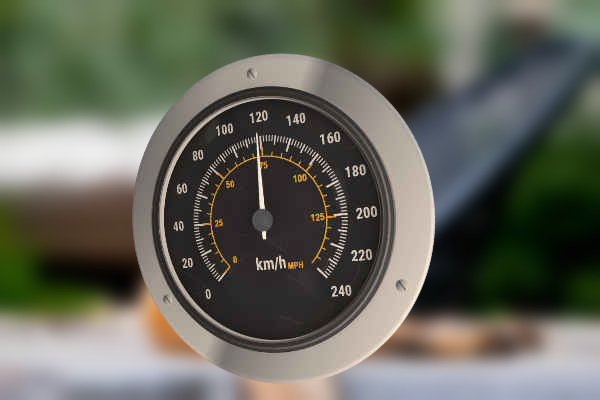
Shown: km/h 120
